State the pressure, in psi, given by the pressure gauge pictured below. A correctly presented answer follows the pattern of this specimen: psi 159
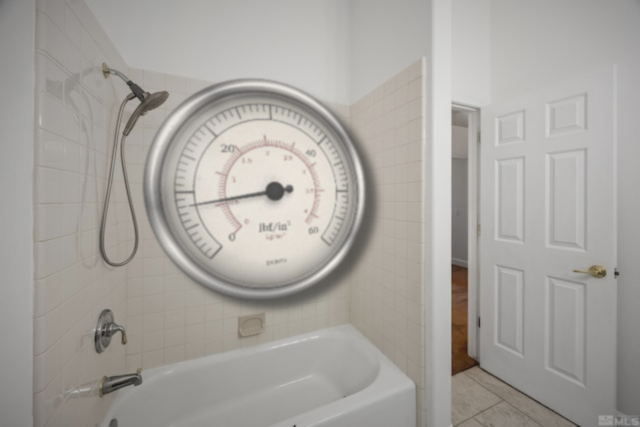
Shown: psi 8
